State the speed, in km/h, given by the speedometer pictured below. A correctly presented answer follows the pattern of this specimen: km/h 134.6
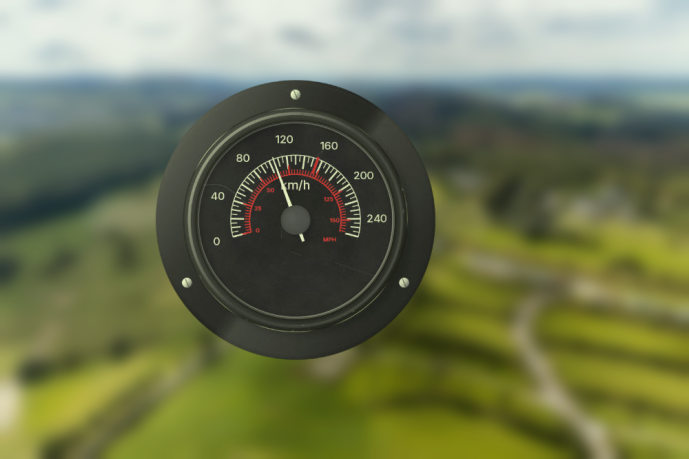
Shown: km/h 105
